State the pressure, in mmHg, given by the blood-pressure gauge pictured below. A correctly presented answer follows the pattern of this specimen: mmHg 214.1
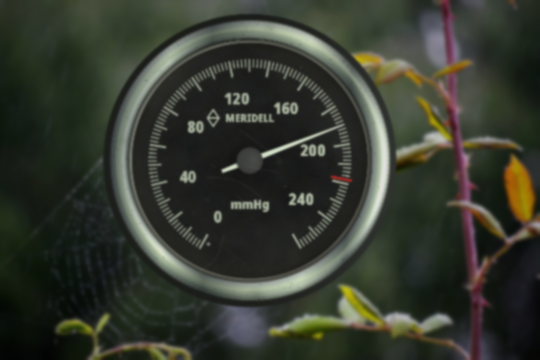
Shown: mmHg 190
